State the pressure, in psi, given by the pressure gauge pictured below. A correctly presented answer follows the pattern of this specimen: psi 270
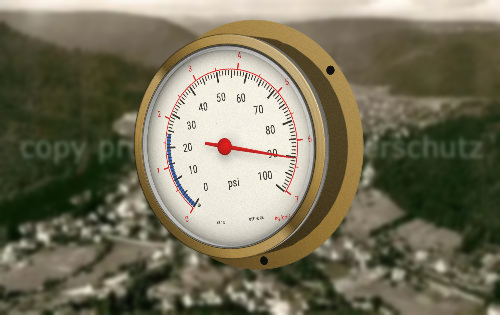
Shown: psi 90
